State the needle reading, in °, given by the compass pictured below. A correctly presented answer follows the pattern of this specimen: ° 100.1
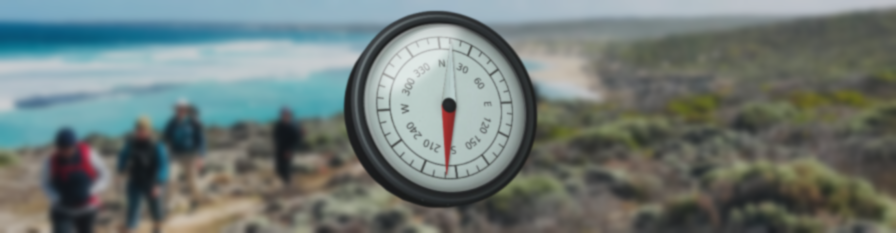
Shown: ° 190
